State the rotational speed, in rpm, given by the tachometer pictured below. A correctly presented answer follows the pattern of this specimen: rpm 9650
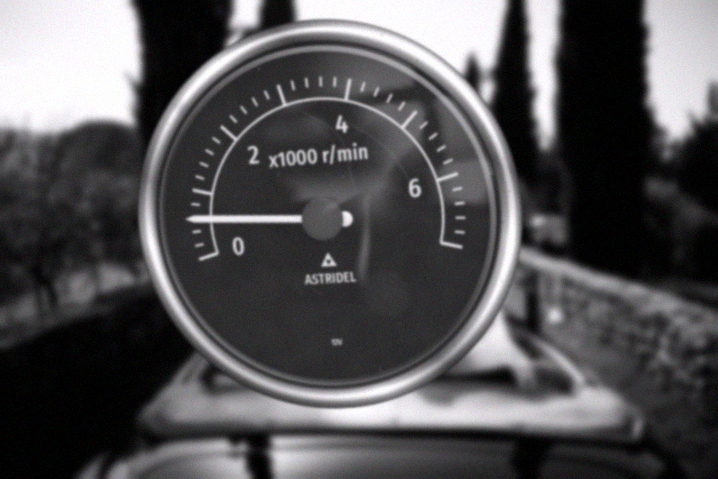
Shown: rpm 600
